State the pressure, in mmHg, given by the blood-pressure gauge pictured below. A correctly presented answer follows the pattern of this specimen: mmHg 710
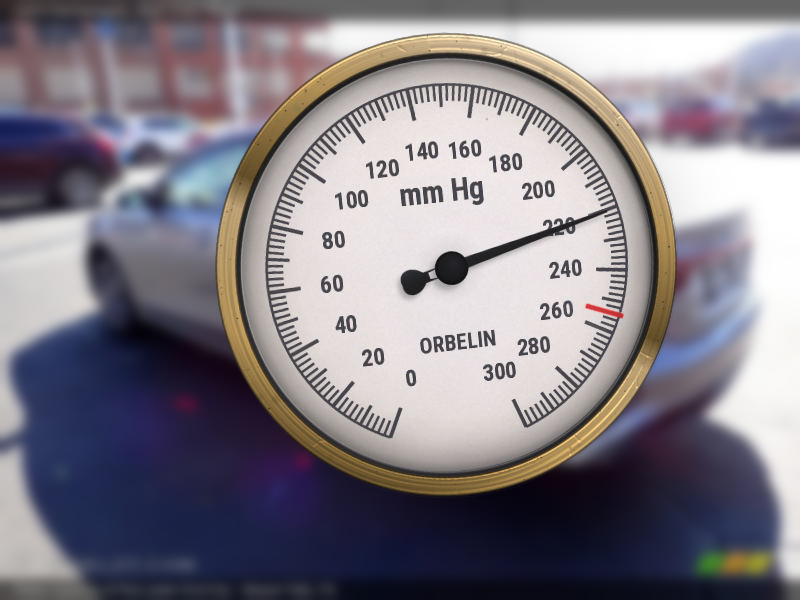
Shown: mmHg 220
